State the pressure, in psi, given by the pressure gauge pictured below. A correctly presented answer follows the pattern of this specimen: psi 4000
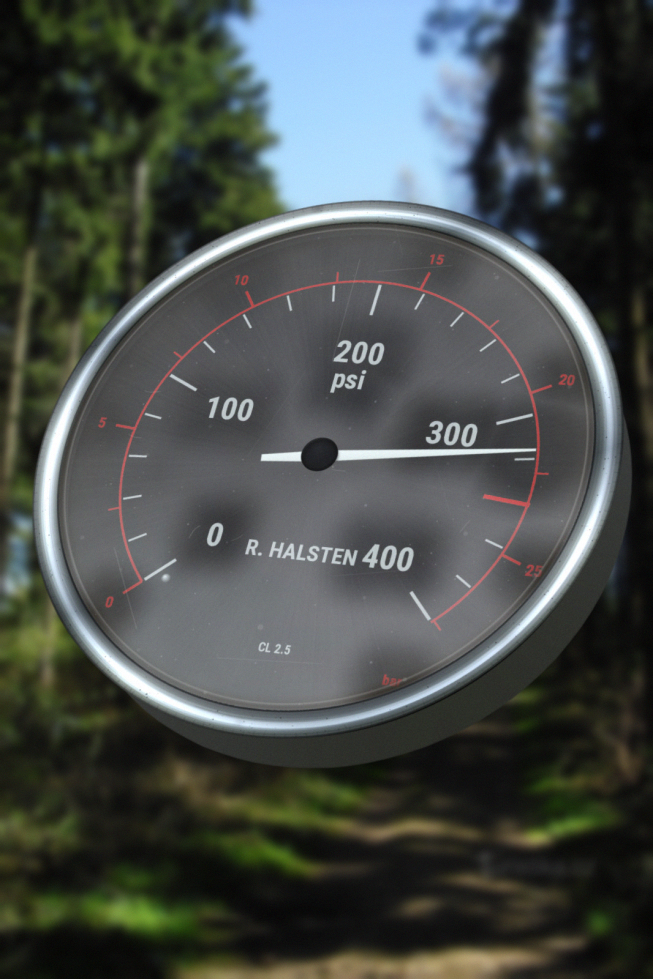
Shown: psi 320
